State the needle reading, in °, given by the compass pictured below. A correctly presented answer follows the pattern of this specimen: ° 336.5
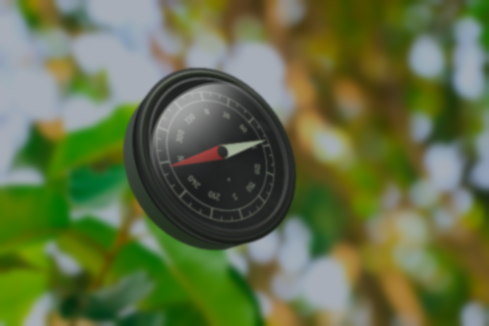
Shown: ° 265
